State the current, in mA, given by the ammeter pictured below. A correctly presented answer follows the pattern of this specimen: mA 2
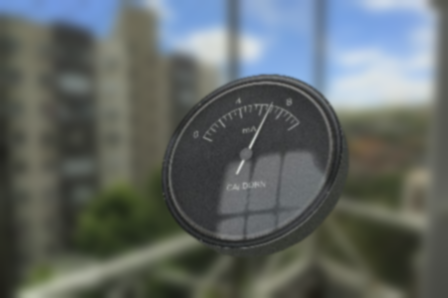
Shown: mA 7
